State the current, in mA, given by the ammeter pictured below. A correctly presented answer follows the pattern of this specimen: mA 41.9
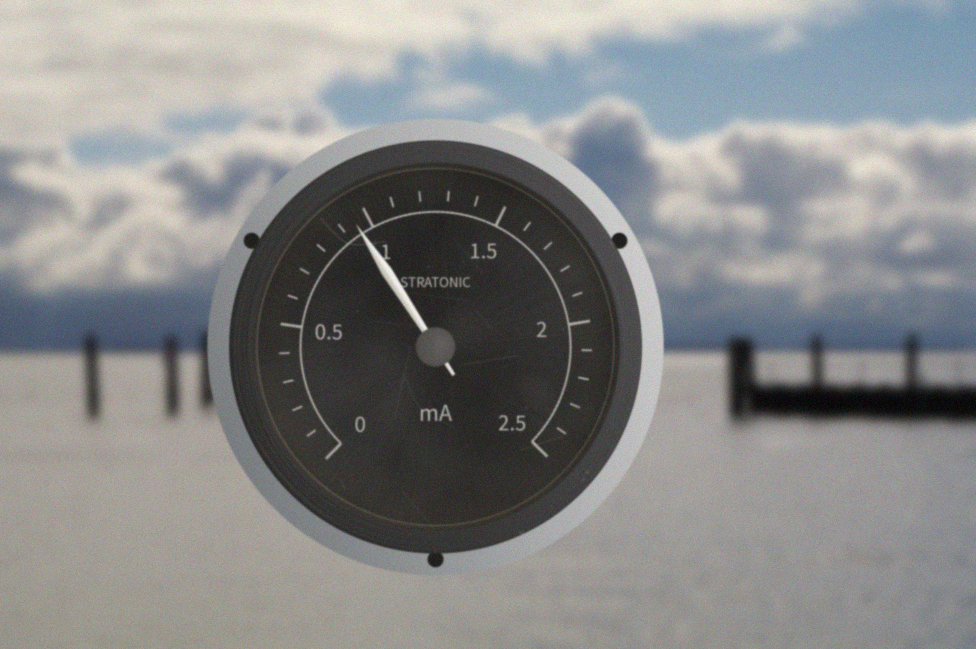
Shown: mA 0.95
